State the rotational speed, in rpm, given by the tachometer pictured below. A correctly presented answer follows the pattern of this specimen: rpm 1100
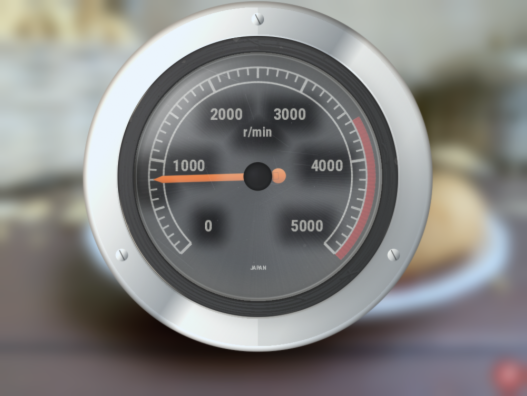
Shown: rpm 800
